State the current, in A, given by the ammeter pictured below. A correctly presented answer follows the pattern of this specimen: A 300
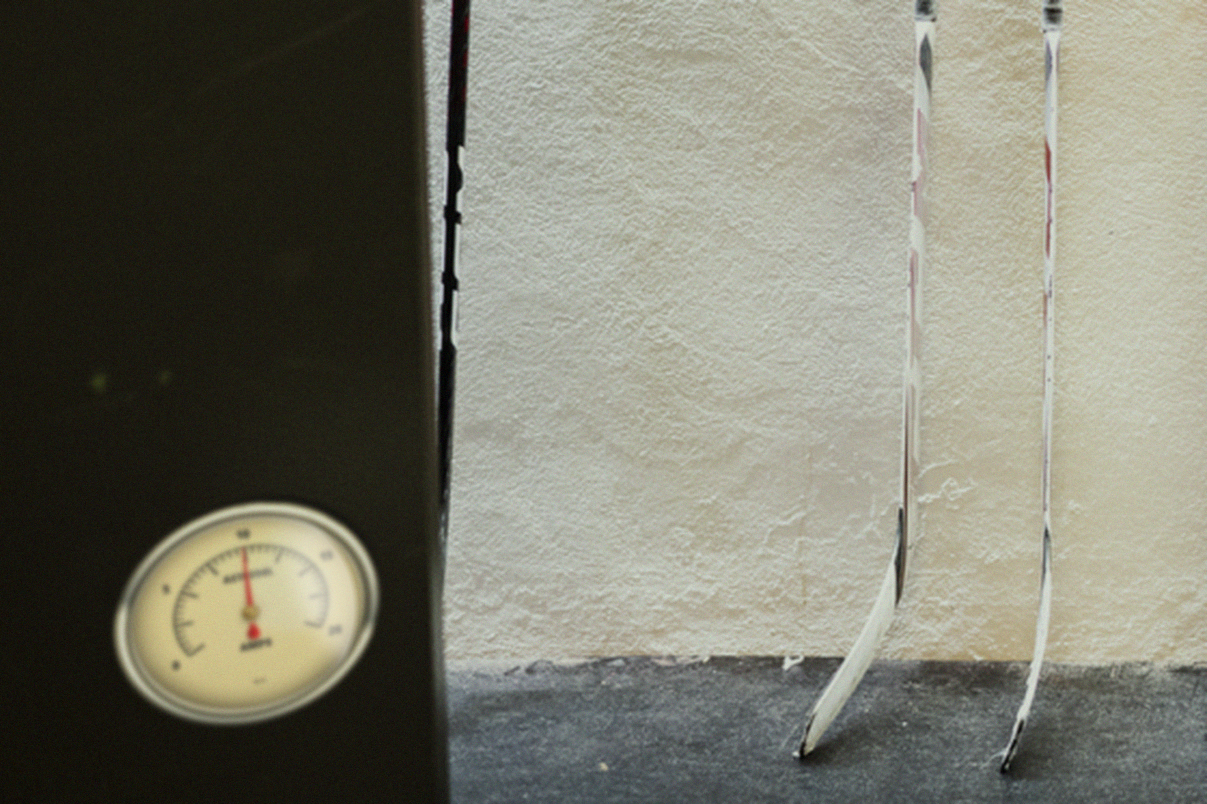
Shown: A 10
